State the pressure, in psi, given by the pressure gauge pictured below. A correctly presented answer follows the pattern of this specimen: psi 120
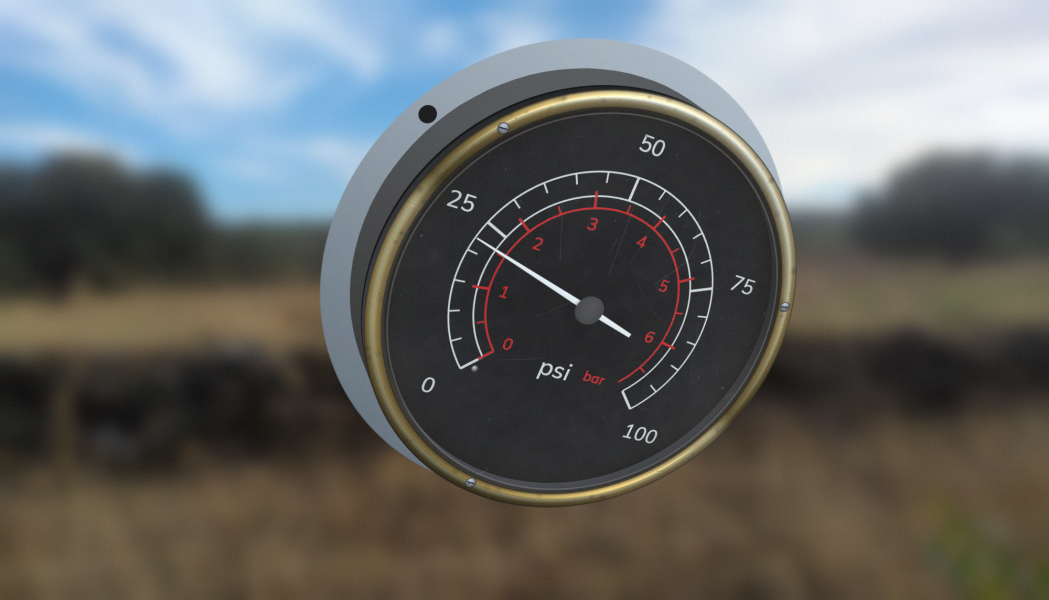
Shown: psi 22.5
